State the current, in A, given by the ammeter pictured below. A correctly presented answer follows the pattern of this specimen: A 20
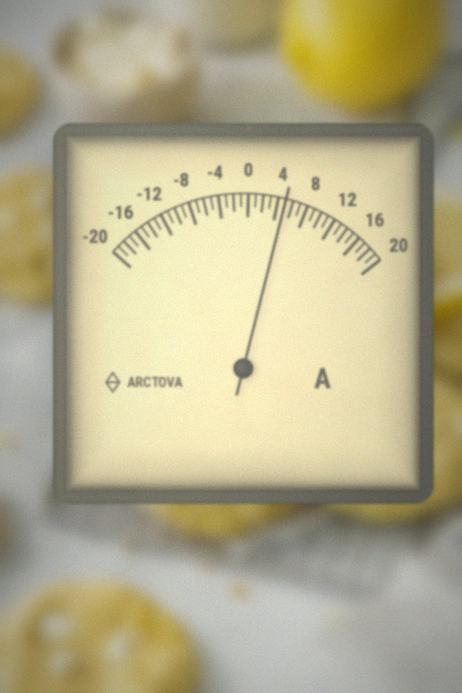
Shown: A 5
